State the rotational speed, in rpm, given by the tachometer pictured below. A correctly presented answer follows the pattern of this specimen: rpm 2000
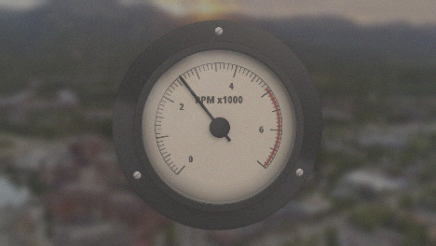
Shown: rpm 2600
